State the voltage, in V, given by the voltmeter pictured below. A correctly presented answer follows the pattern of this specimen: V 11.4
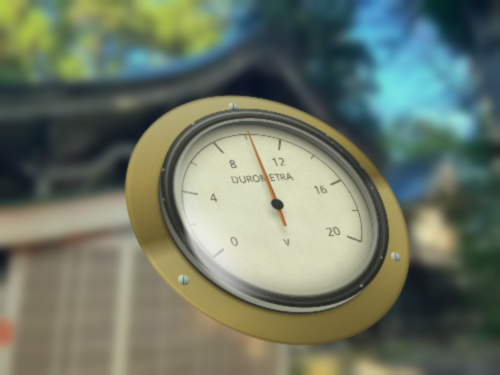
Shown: V 10
